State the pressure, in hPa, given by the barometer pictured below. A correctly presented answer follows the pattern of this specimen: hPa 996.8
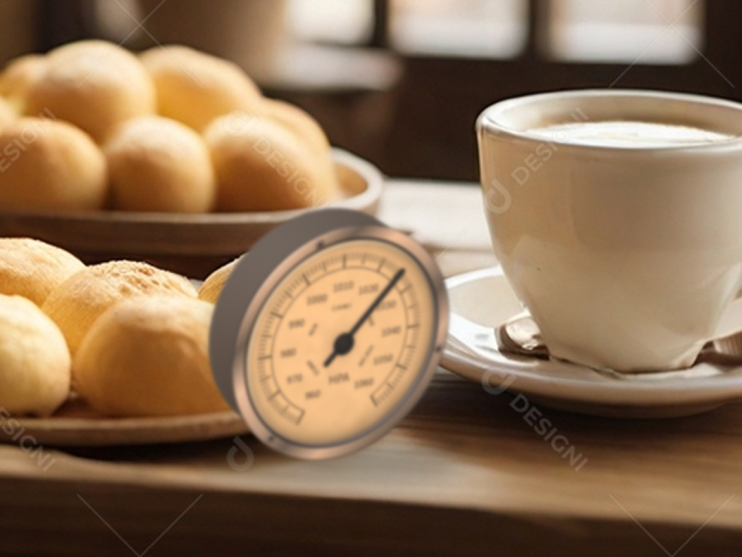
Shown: hPa 1025
